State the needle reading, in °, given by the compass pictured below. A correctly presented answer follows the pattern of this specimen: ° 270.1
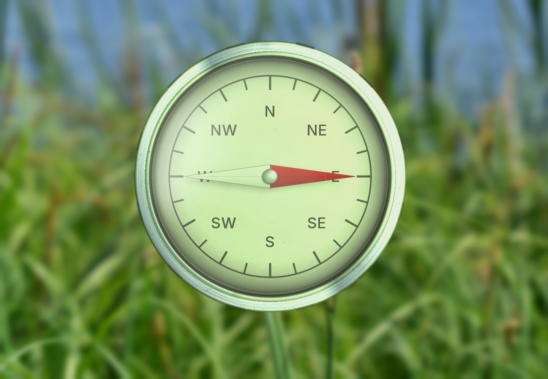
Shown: ° 90
